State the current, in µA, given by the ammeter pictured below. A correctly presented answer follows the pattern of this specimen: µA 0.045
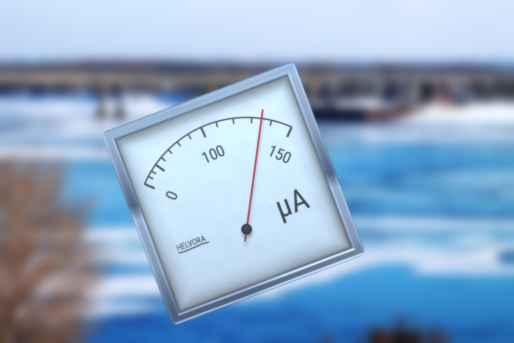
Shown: µA 135
